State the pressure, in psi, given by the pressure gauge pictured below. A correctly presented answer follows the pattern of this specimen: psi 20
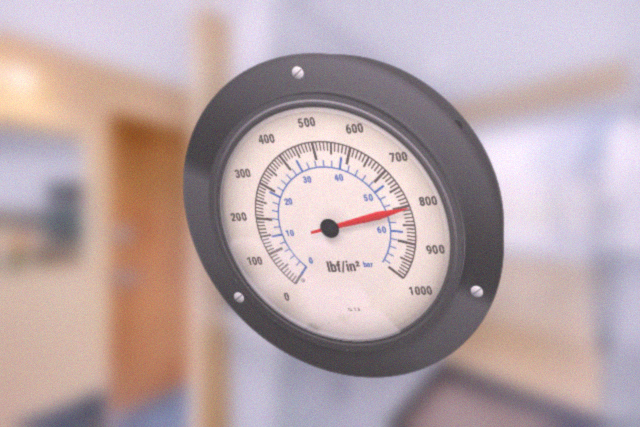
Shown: psi 800
